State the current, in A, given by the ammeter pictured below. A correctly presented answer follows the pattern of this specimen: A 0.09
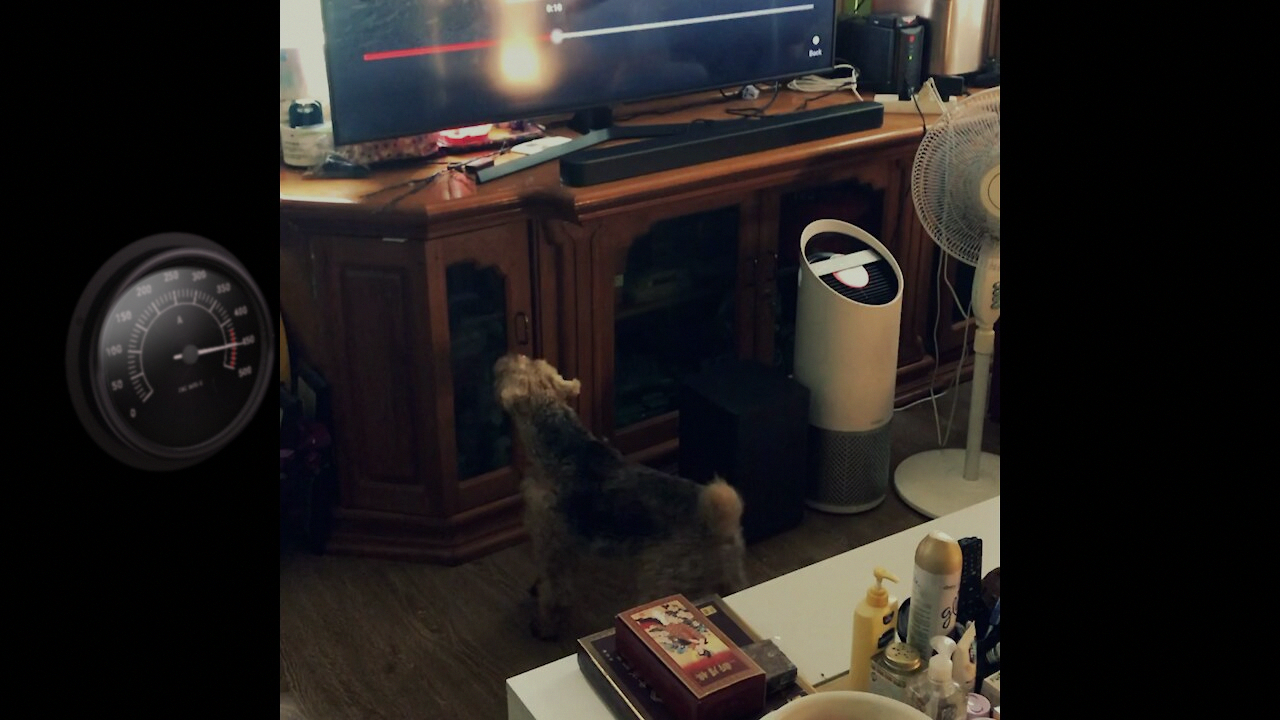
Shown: A 450
